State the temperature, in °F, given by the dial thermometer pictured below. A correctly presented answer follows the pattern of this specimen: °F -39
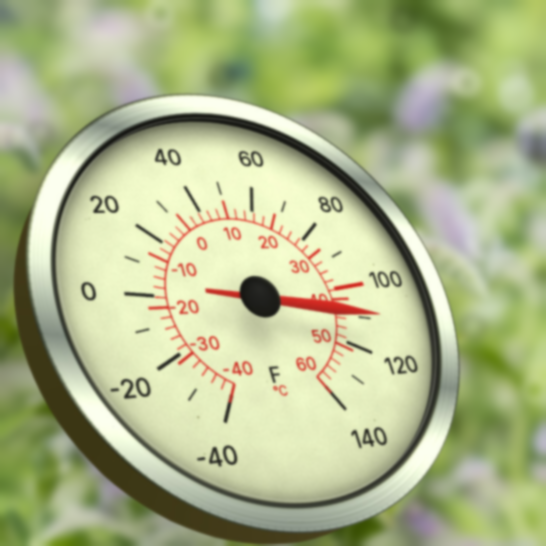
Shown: °F 110
